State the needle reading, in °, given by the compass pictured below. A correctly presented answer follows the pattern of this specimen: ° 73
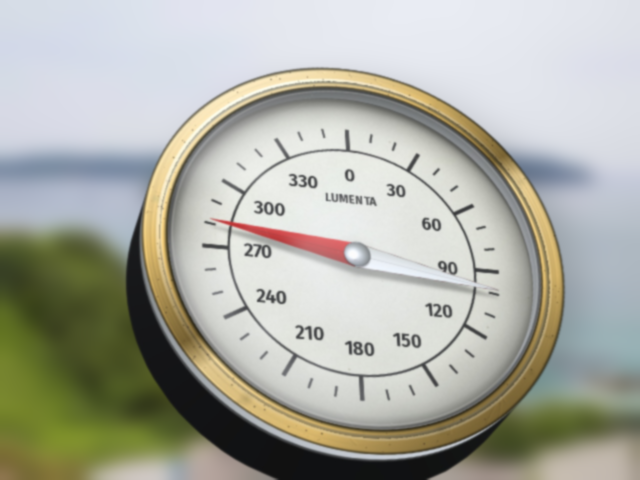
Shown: ° 280
